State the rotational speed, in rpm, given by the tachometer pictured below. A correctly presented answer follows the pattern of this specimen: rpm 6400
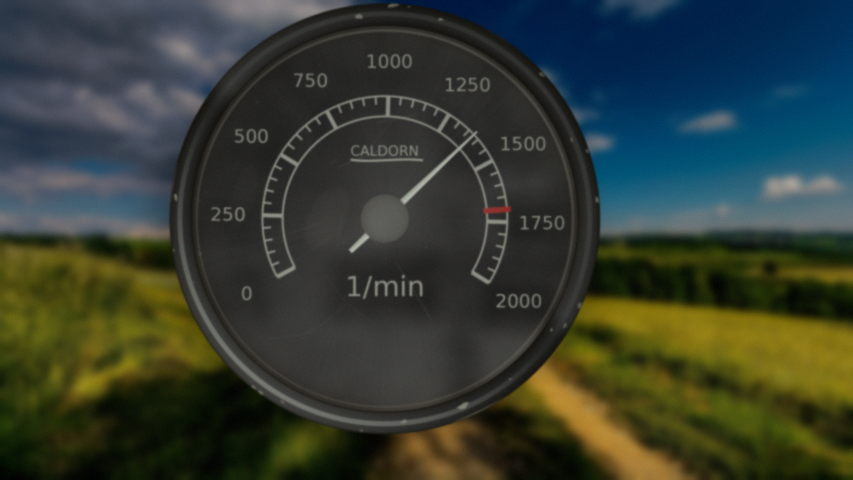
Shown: rpm 1375
